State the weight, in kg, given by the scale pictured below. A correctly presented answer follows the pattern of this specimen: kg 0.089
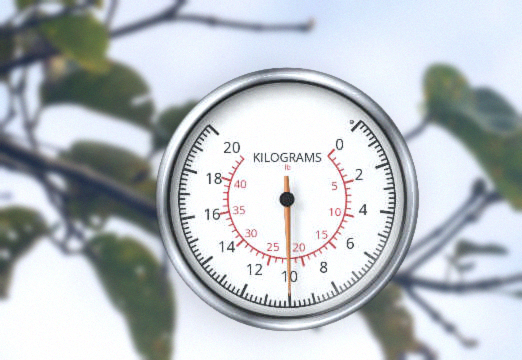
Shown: kg 10
